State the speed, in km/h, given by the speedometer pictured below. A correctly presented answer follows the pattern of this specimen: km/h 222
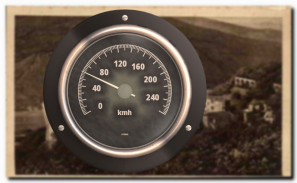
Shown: km/h 60
